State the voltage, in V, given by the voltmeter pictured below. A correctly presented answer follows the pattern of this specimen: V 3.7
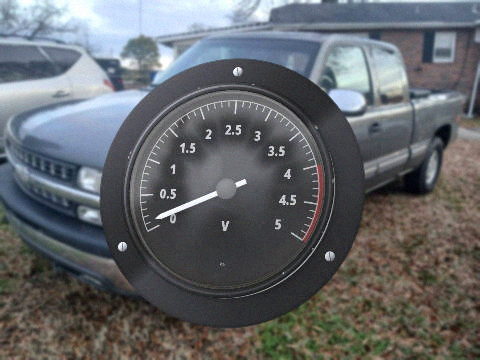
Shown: V 0.1
